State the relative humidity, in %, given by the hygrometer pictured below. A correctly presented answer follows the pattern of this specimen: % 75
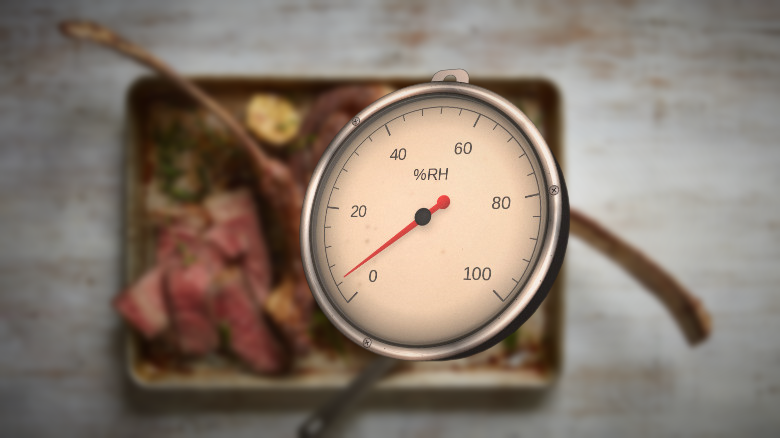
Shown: % 4
